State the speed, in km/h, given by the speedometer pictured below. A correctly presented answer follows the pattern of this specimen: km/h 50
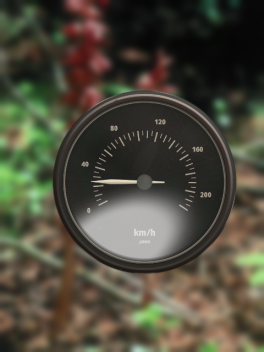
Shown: km/h 25
